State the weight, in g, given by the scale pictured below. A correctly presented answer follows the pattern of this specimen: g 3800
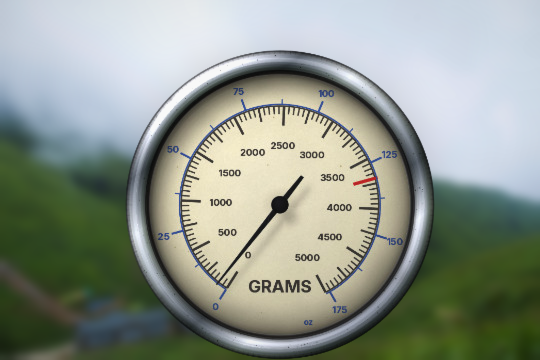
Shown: g 100
